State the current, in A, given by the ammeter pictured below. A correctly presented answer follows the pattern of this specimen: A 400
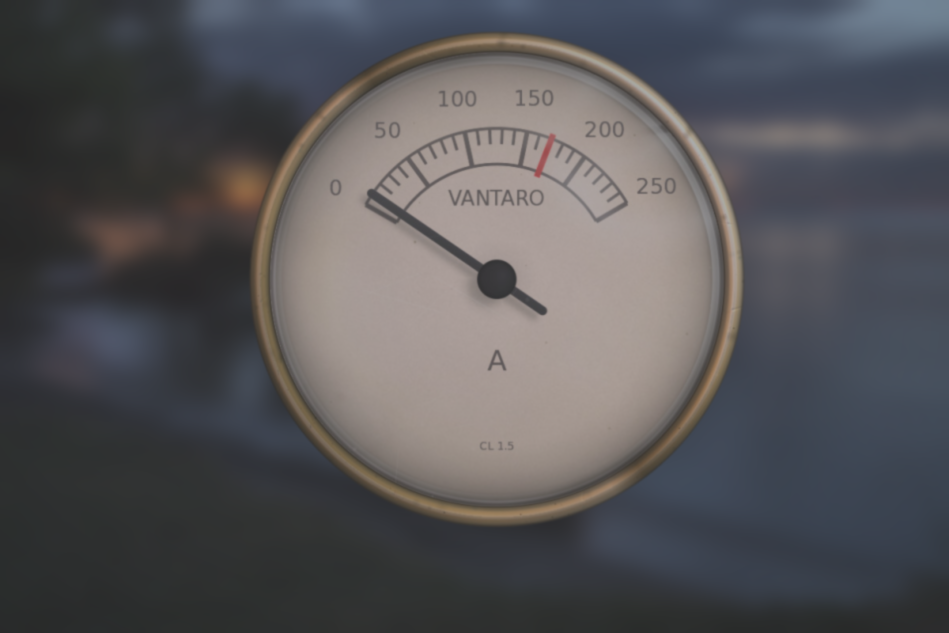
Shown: A 10
